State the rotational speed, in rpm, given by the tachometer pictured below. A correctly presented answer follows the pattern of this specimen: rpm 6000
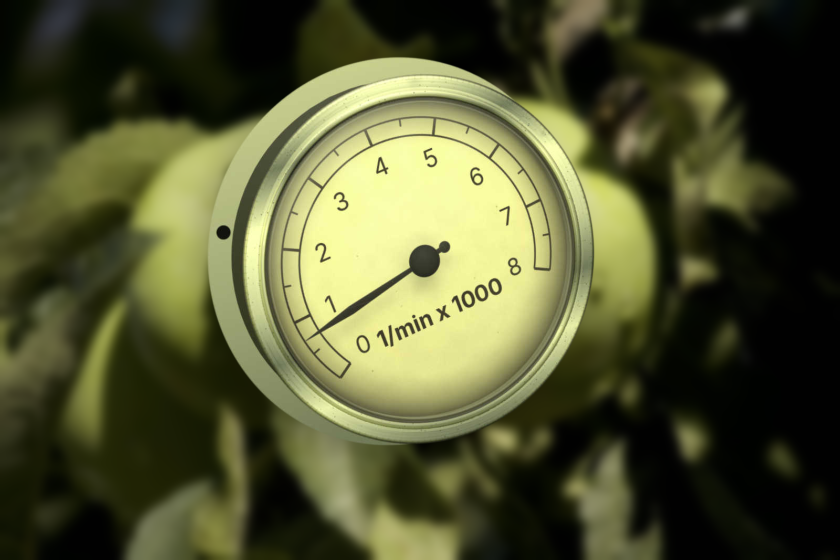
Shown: rpm 750
